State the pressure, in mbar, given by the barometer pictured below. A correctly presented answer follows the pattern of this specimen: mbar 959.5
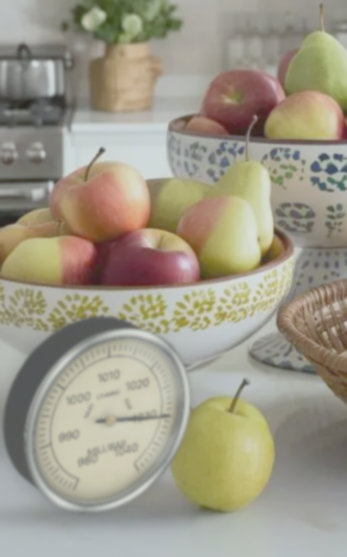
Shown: mbar 1030
